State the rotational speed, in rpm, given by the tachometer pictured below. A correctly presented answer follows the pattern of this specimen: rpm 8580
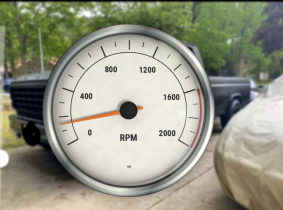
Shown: rpm 150
